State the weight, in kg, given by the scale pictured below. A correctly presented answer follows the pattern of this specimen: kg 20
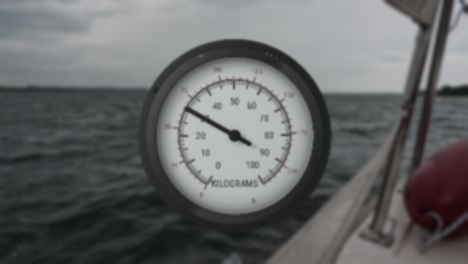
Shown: kg 30
